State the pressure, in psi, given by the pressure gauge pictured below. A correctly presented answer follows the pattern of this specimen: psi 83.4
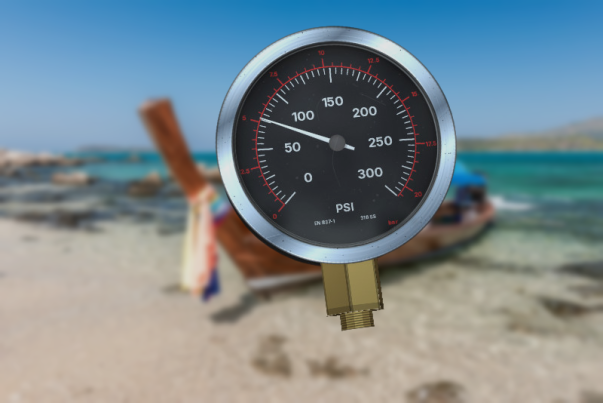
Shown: psi 75
